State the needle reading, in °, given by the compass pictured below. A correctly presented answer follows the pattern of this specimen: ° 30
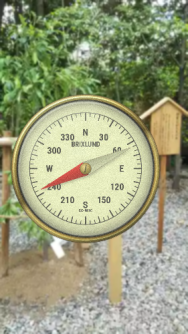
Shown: ° 245
